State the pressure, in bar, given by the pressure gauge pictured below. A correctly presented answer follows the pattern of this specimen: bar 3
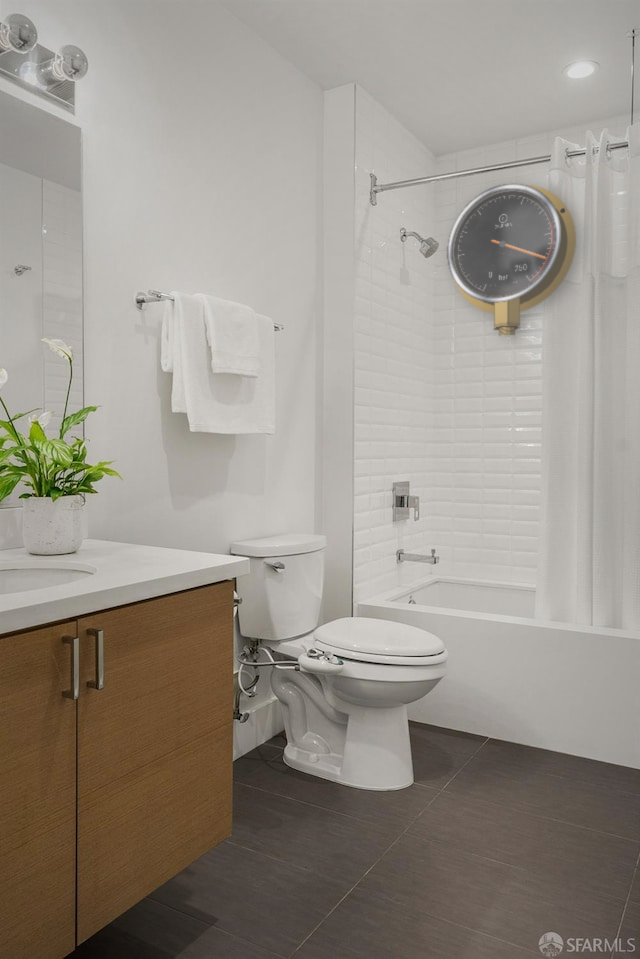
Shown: bar 225
